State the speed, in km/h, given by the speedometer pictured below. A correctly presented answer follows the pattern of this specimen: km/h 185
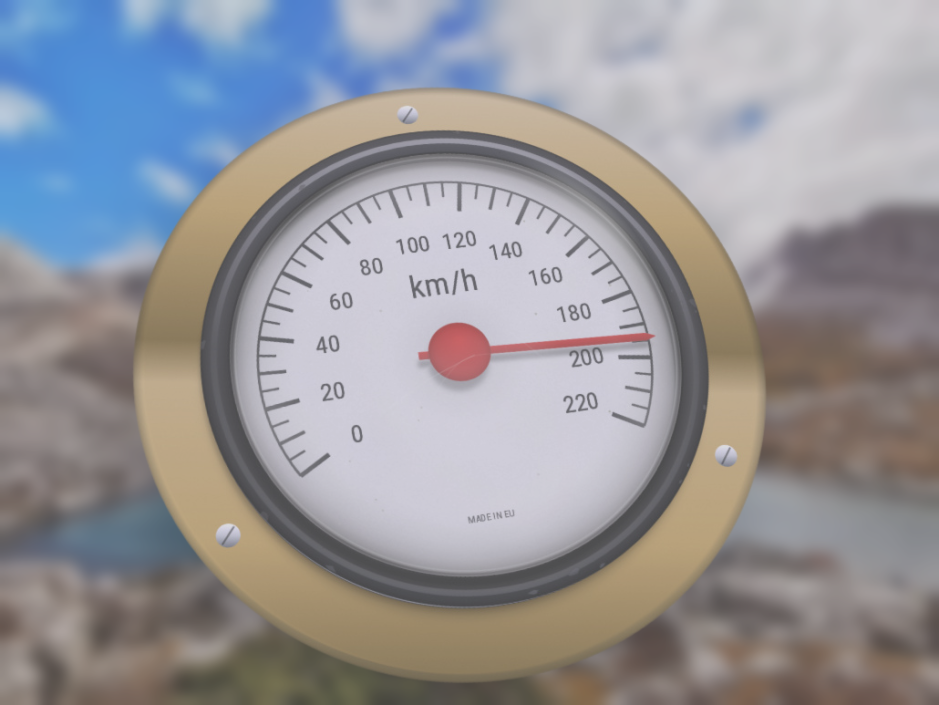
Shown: km/h 195
